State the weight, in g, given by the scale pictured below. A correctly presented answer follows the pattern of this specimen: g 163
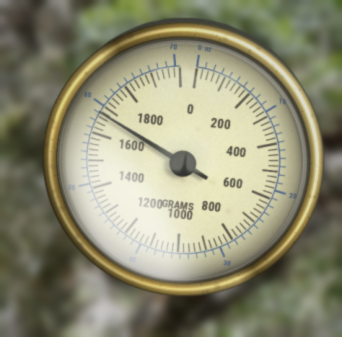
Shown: g 1680
